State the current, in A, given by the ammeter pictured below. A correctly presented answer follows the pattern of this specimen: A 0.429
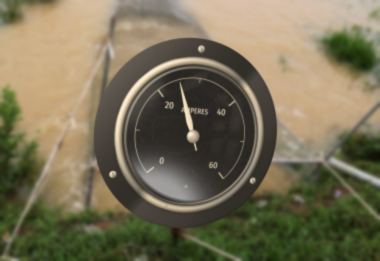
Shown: A 25
